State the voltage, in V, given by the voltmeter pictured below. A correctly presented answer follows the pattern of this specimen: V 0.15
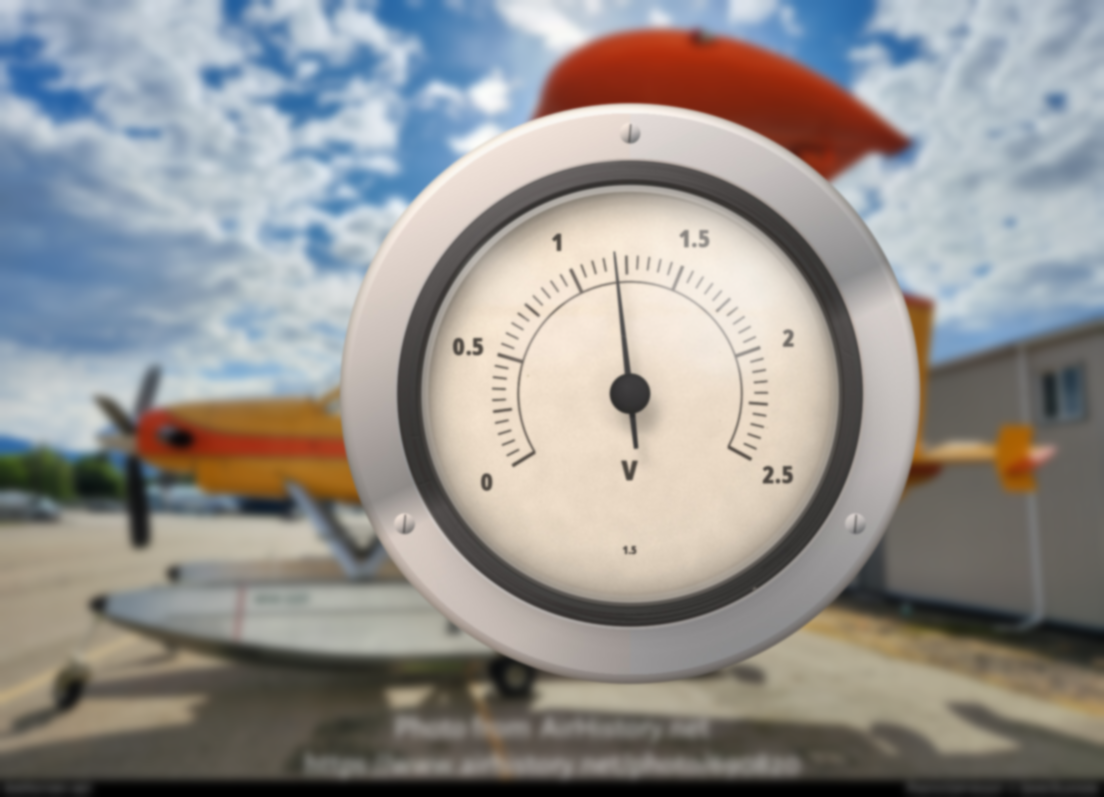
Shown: V 1.2
